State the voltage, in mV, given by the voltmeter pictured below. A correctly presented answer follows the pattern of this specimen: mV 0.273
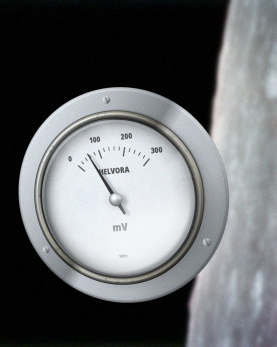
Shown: mV 60
